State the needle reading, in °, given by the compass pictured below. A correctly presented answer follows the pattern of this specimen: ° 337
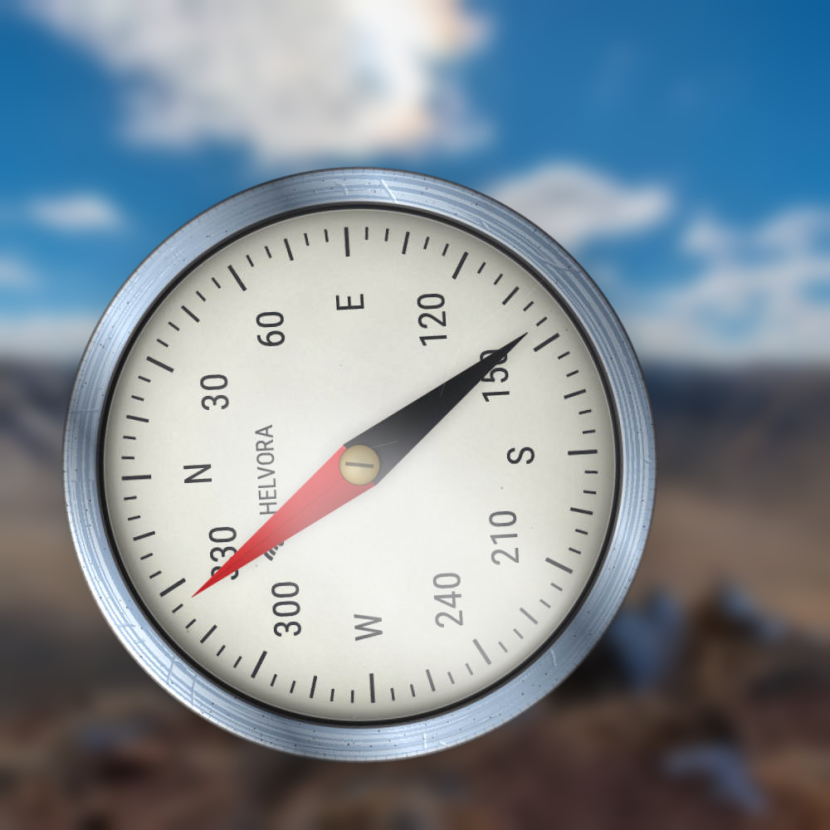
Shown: ° 325
